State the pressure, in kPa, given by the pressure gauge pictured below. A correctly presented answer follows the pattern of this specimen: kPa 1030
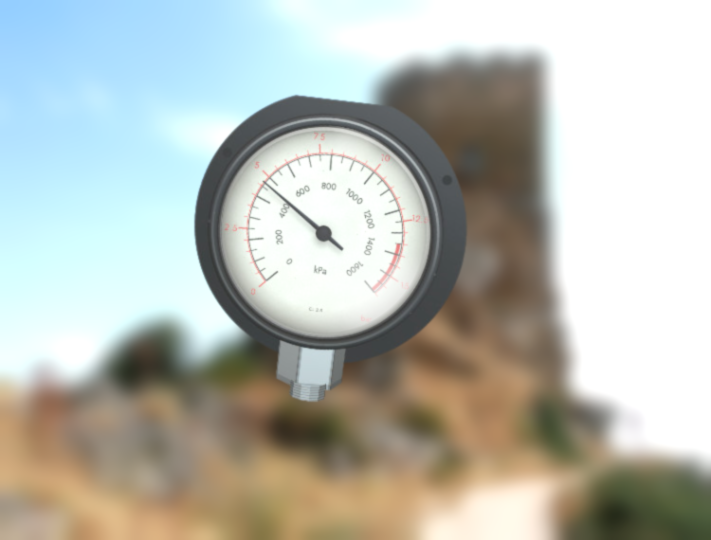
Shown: kPa 475
